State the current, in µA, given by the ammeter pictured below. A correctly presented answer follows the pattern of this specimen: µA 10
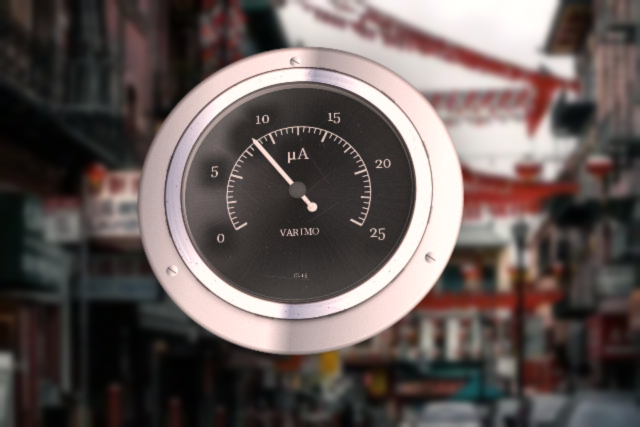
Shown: µA 8.5
